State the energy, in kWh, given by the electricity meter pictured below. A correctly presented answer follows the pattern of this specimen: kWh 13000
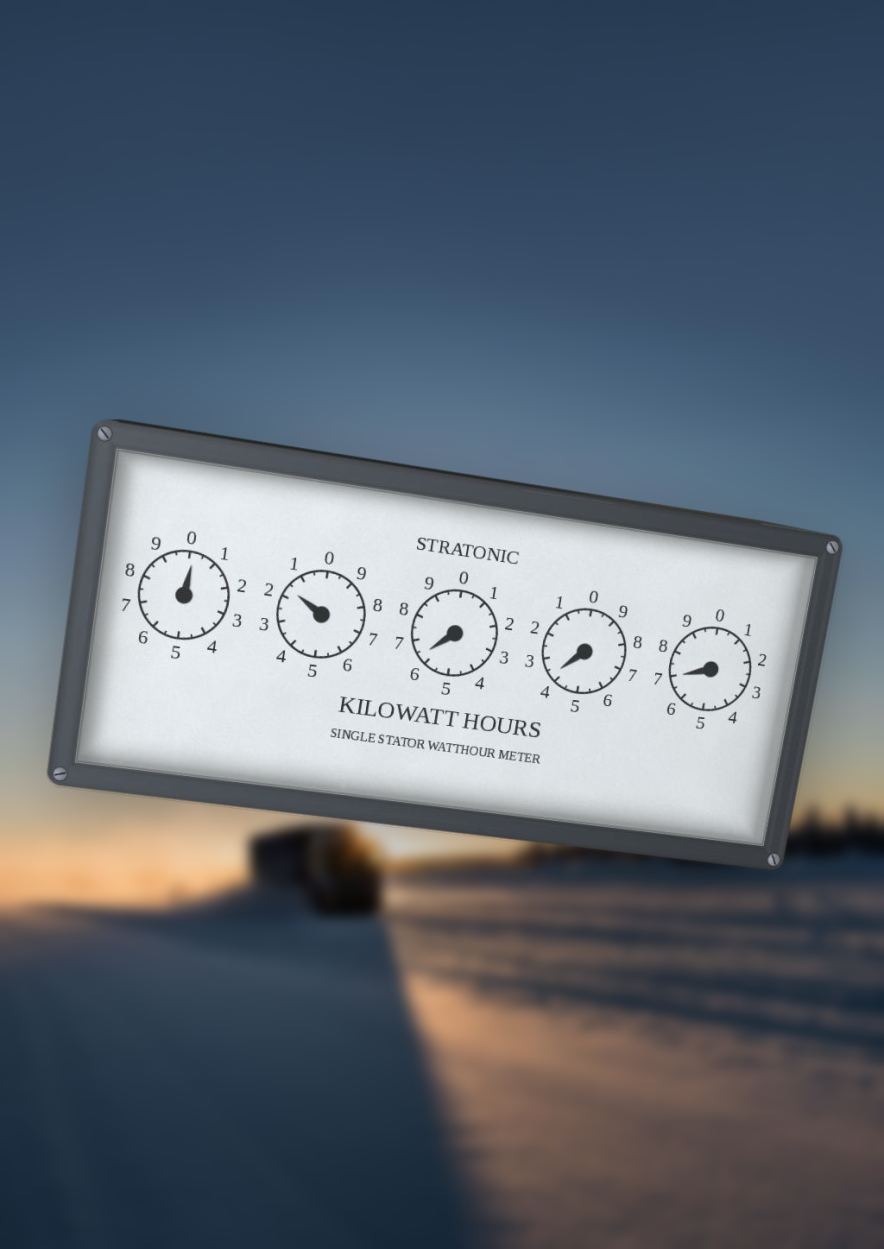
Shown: kWh 1637
